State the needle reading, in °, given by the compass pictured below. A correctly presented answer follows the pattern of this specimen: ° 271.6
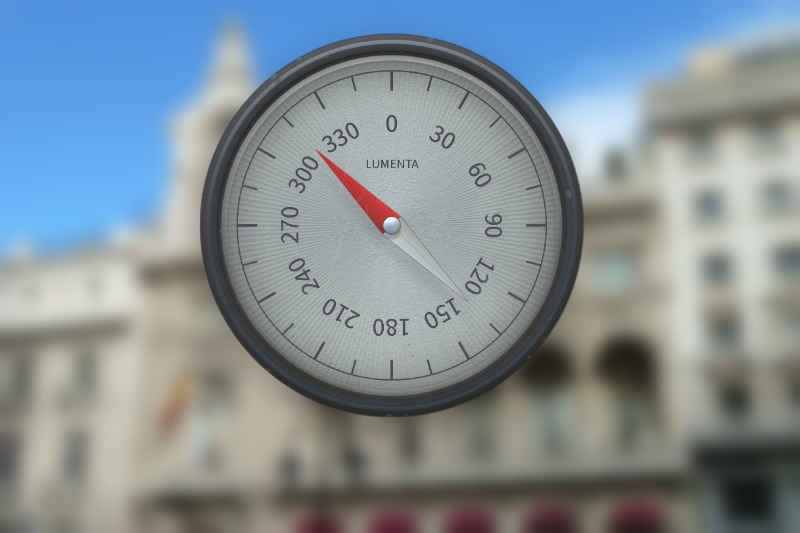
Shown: ° 315
